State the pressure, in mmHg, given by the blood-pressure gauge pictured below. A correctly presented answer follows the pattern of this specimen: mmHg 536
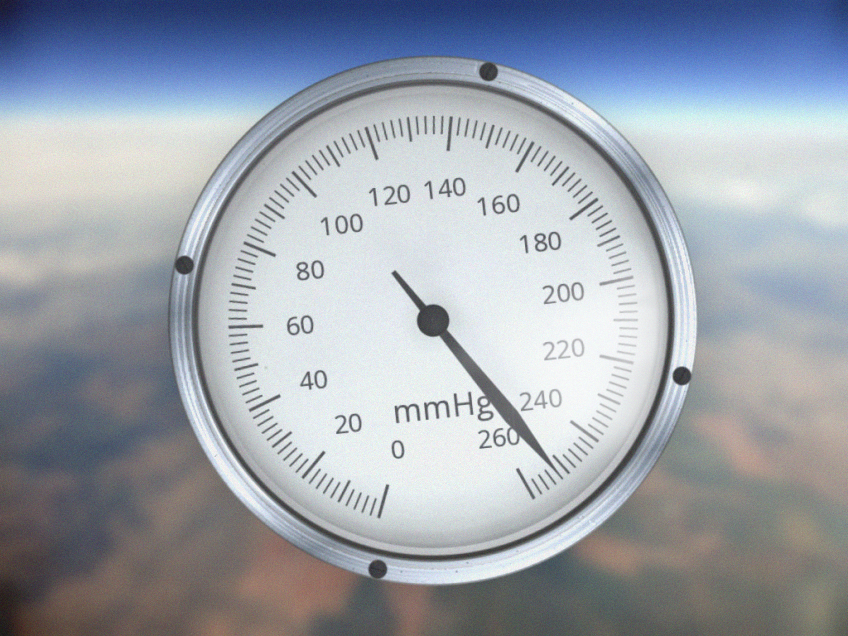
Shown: mmHg 252
